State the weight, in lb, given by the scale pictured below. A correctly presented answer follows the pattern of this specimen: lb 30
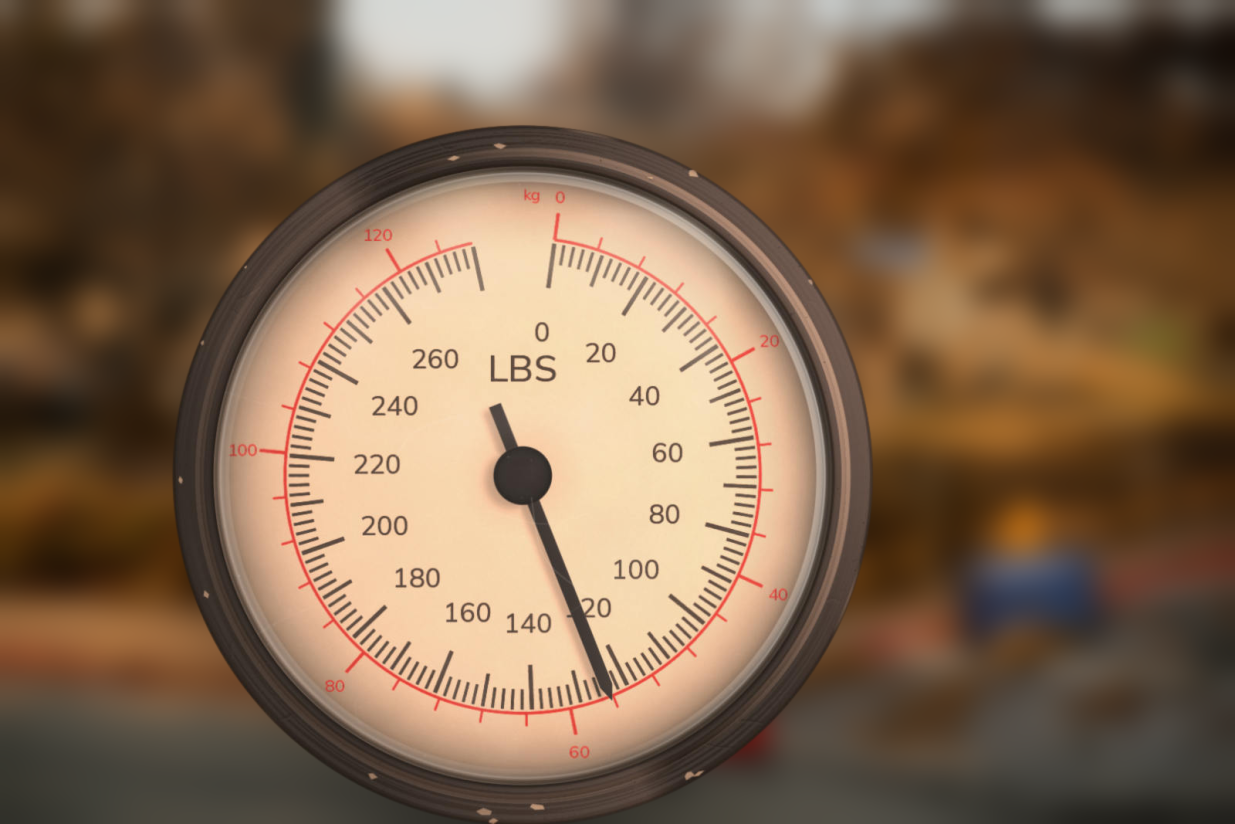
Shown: lb 124
